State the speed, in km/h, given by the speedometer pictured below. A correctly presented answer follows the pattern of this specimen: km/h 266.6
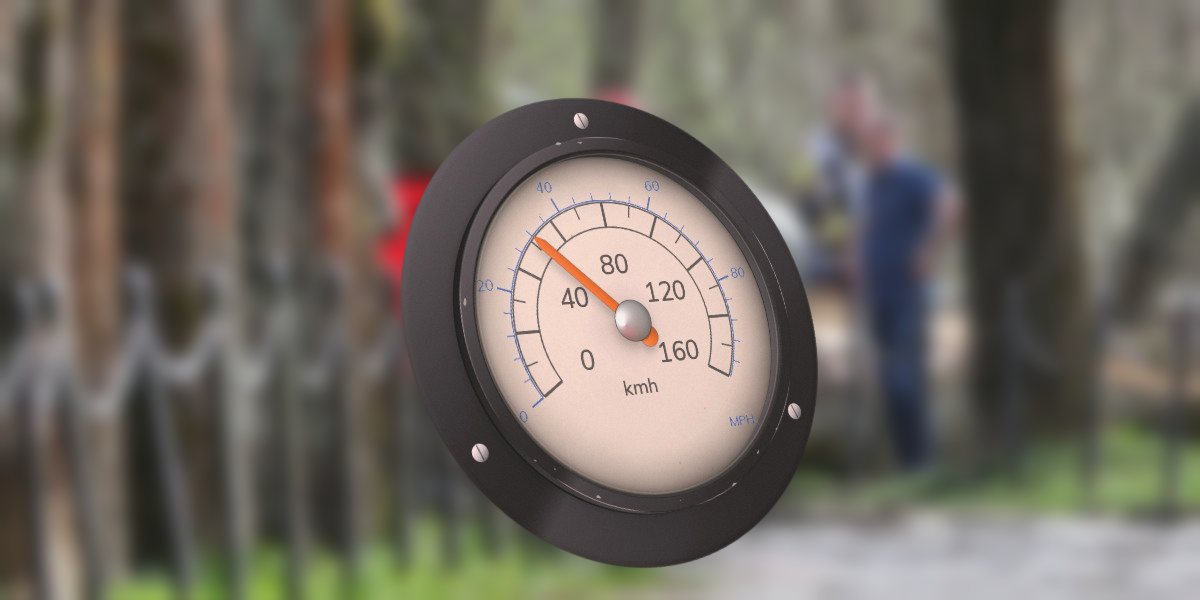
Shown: km/h 50
